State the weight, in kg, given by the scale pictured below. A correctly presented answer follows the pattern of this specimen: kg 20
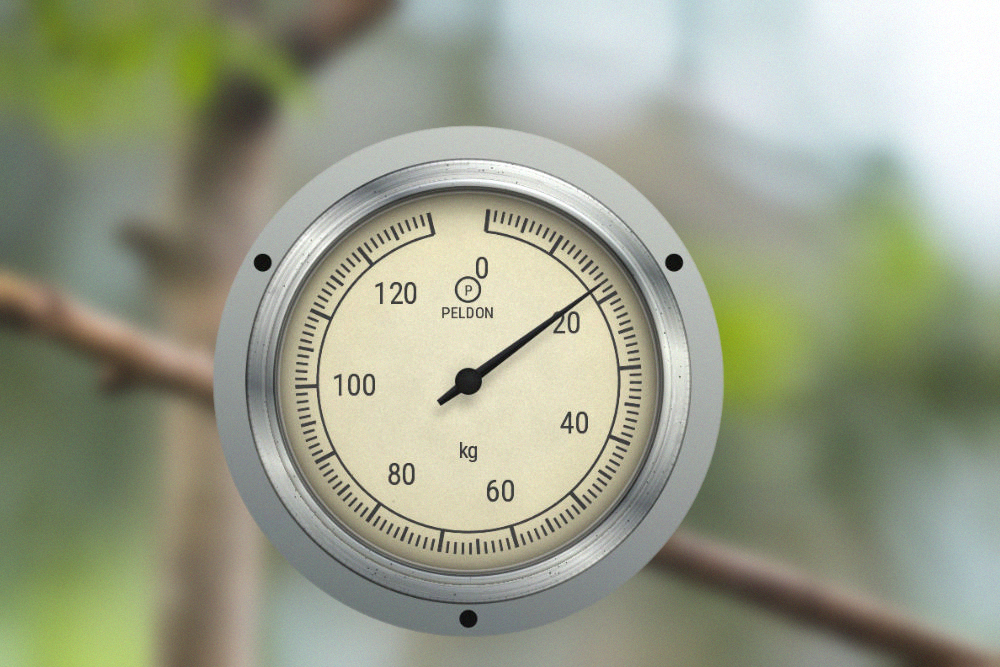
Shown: kg 18
